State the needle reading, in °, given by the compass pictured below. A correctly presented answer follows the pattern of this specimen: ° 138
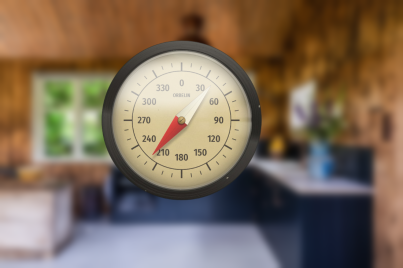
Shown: ° 220
